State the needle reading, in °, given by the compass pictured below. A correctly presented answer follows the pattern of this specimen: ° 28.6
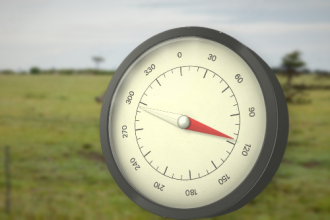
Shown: ° 115
